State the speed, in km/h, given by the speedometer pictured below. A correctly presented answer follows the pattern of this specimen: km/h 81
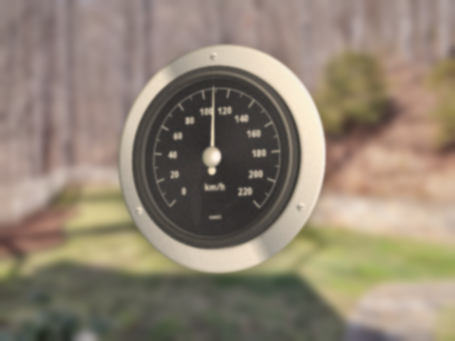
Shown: km/h 110
